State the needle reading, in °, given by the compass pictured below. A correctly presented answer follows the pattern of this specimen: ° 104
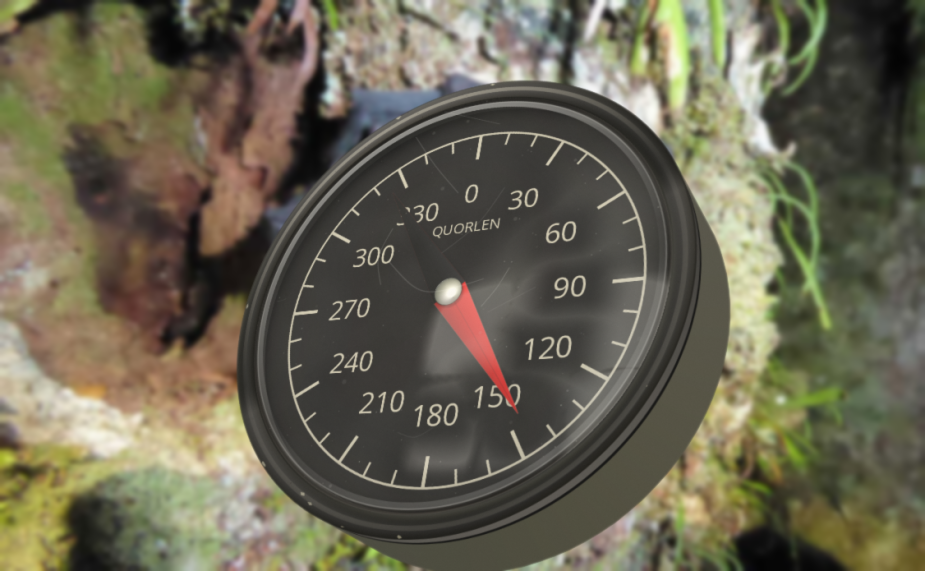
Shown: ° 145
